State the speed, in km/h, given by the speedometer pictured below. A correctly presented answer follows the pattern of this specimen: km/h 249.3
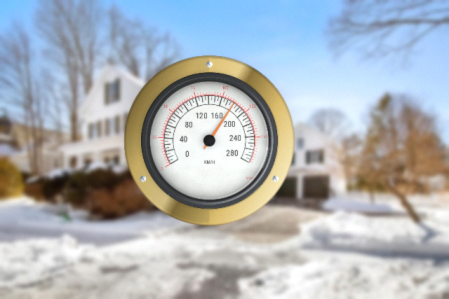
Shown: km/h 180
